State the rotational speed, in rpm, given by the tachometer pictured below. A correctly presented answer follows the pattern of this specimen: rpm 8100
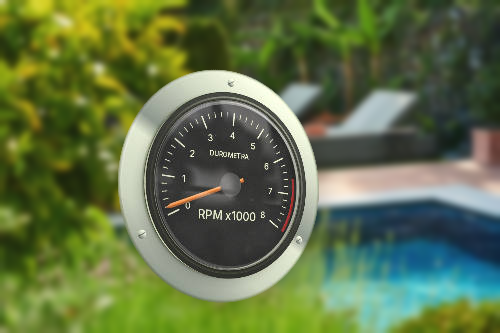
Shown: rpm 200
